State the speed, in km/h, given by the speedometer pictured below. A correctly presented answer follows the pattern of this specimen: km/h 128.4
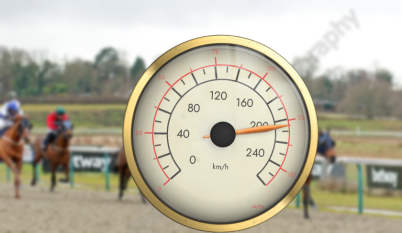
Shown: km/h 205
